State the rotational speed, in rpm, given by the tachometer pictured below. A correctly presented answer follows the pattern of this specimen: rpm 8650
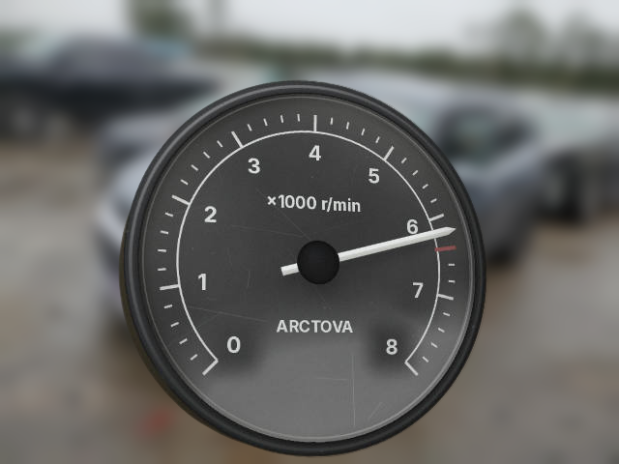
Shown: rpm 6200
